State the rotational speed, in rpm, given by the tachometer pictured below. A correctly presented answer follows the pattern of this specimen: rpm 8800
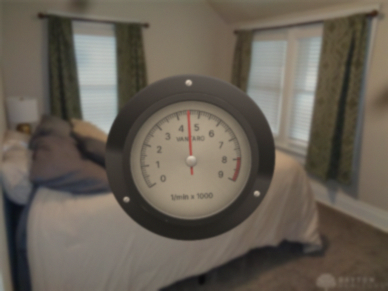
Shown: rpm 4500
